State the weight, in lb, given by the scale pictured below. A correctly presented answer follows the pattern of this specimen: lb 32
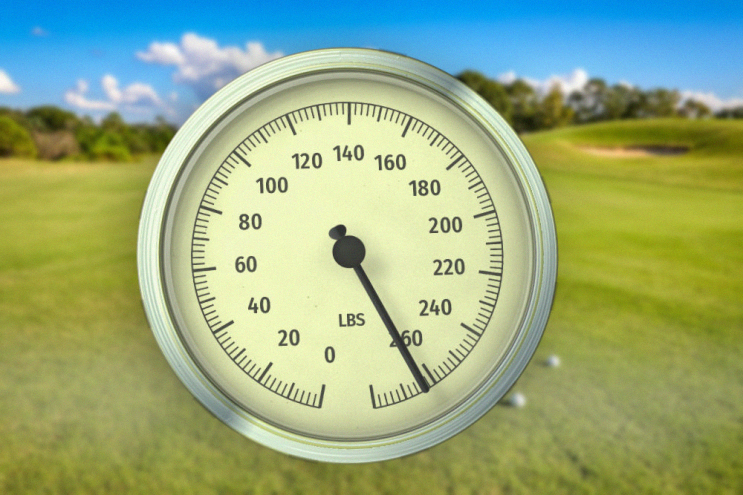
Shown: lb 264
